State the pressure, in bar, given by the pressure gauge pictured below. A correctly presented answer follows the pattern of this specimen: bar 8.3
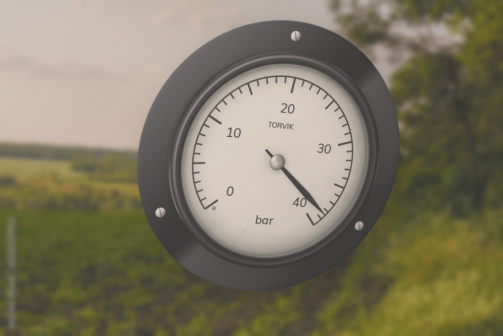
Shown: bar 38.5
